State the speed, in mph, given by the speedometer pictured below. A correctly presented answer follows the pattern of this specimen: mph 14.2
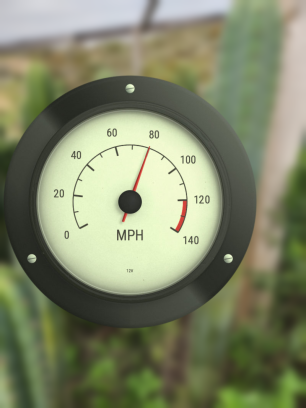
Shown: mph 80
